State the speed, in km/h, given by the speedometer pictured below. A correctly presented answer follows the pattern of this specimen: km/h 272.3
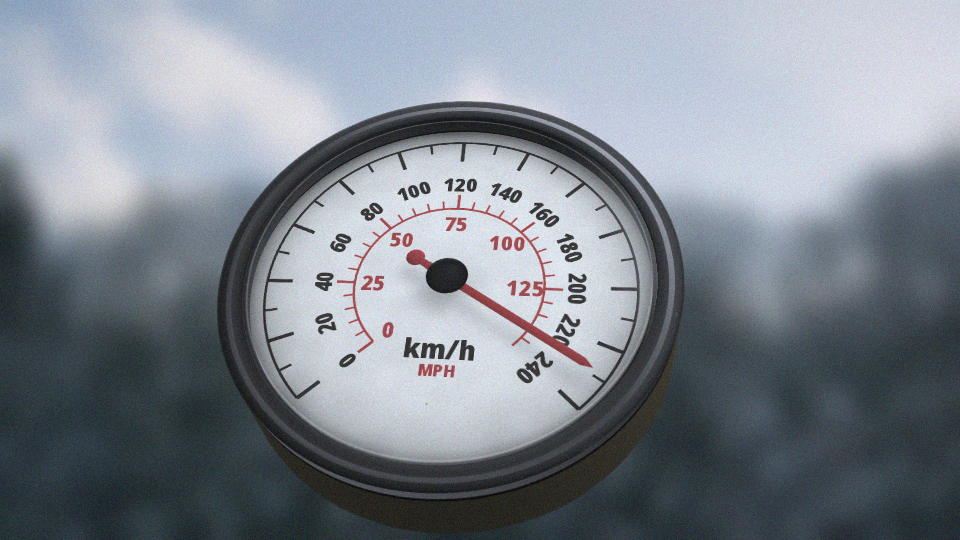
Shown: km/h 230
